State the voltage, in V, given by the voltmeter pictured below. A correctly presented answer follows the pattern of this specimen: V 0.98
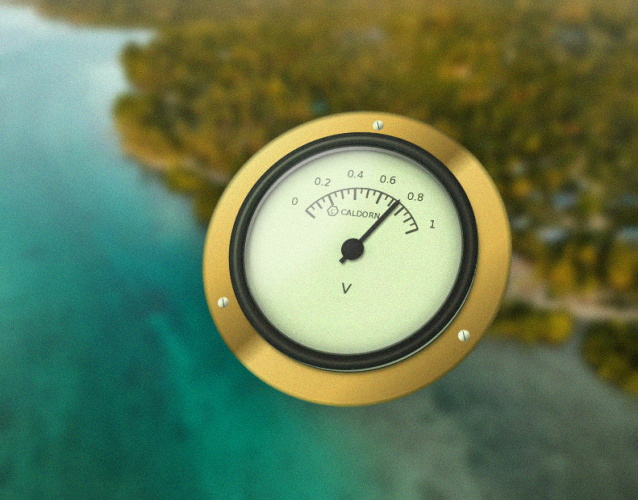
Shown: V 0.75
